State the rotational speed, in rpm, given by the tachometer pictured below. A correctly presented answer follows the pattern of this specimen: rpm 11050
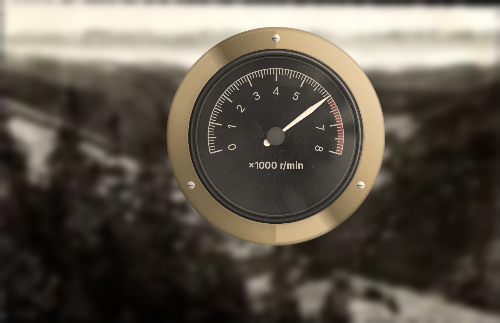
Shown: rpm 6000
